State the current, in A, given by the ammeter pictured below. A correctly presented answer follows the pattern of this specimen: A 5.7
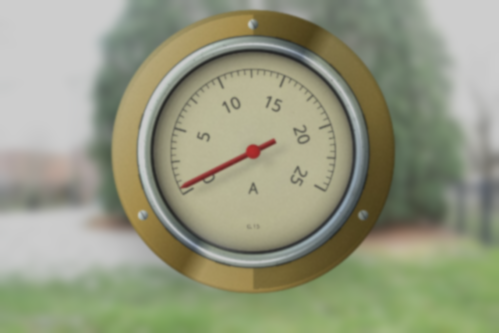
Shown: A 0.5
